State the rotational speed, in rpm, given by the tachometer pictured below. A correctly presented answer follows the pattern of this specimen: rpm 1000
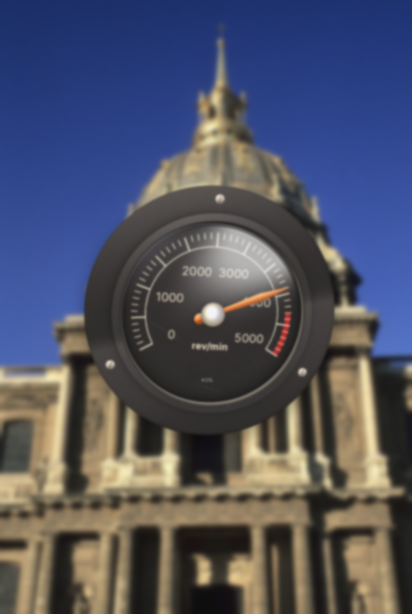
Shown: rpm 3900
